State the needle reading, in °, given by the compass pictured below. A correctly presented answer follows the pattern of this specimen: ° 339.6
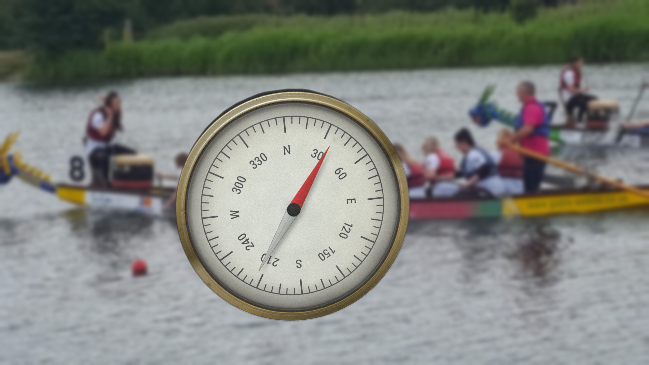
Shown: ° 35
